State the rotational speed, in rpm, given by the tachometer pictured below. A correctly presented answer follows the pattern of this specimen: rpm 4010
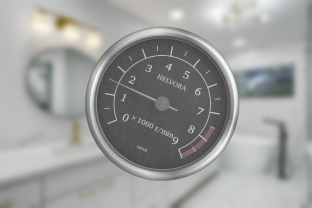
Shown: rpm 1500
